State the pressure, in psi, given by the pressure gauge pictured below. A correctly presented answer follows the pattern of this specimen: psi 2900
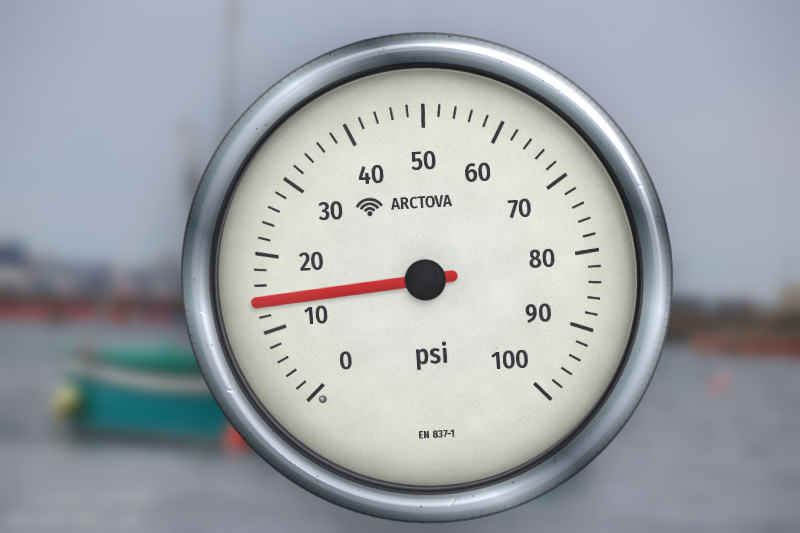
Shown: psi 14
